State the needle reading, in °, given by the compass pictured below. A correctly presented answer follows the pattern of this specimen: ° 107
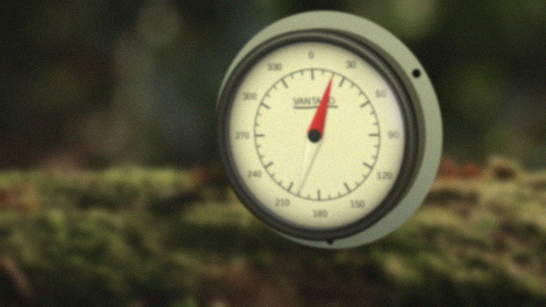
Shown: ° 20
